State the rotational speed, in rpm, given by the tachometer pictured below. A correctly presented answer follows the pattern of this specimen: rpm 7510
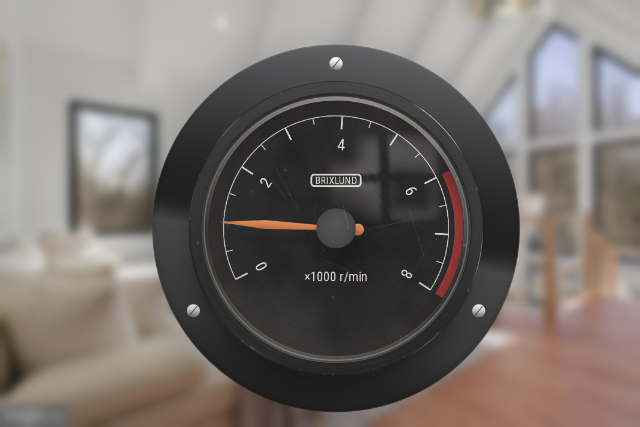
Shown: rpm 1000
